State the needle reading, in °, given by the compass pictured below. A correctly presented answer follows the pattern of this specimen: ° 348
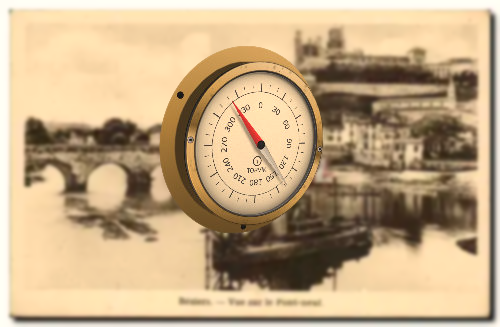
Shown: ° 320
